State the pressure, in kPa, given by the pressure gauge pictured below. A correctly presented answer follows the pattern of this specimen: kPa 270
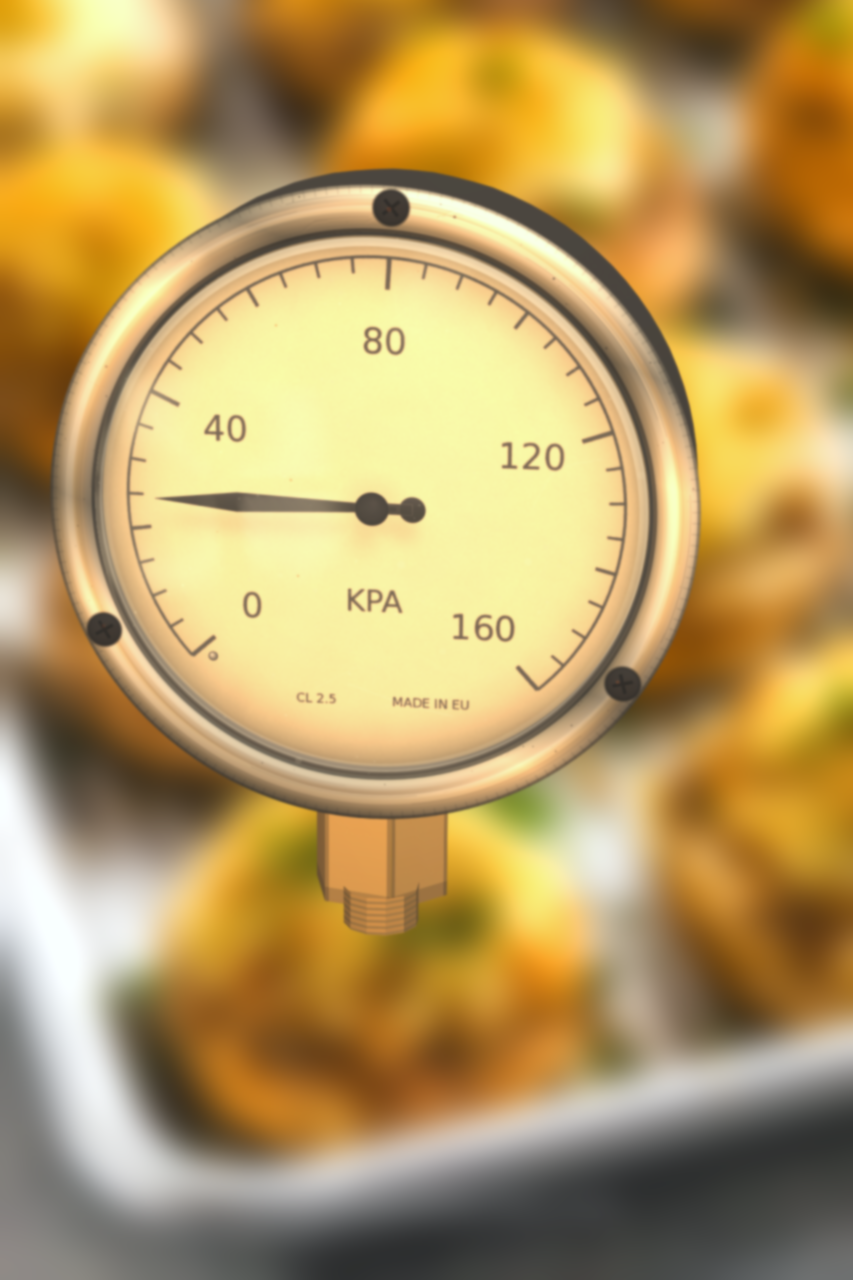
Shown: kPa 25
